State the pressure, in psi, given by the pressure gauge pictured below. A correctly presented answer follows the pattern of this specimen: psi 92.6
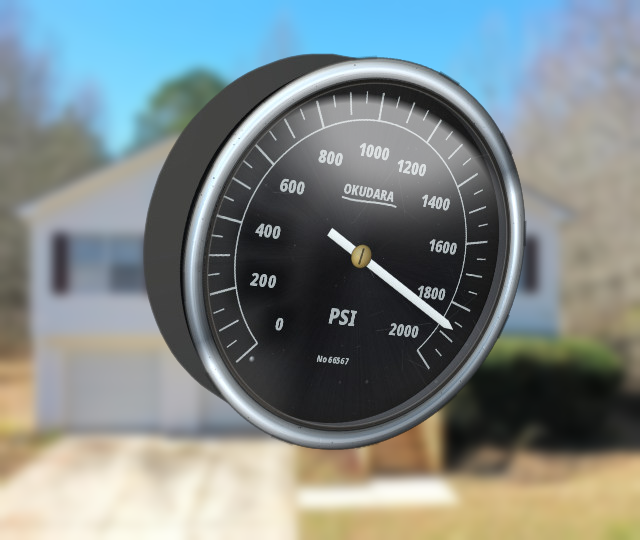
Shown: psi 1875
